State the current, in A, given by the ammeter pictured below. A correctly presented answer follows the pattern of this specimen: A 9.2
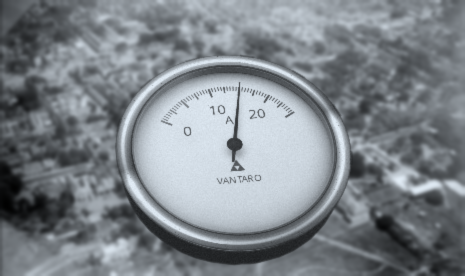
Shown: A 15
